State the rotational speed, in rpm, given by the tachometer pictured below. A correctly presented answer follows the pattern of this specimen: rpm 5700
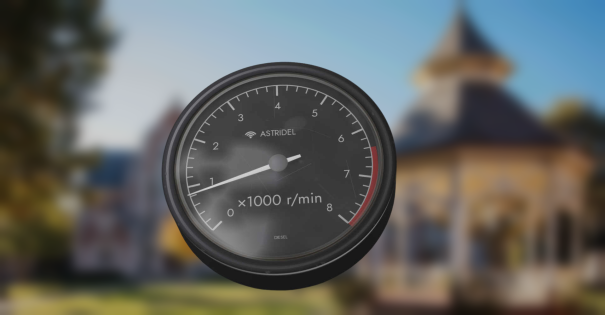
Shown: rpm 800
